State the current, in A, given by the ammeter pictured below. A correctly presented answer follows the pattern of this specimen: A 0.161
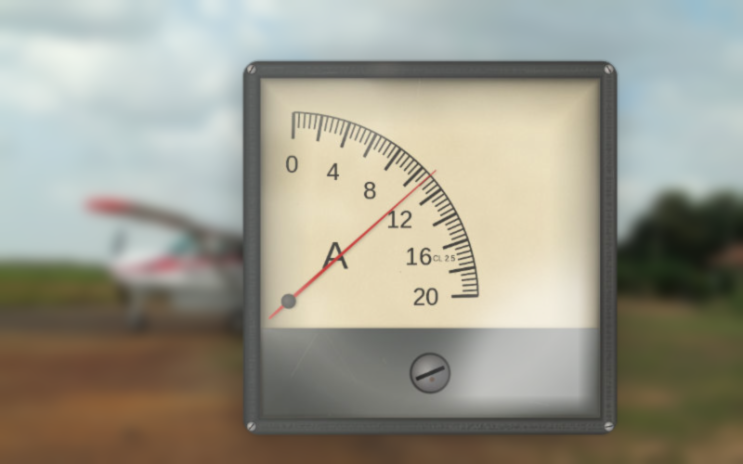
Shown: A 10.8
